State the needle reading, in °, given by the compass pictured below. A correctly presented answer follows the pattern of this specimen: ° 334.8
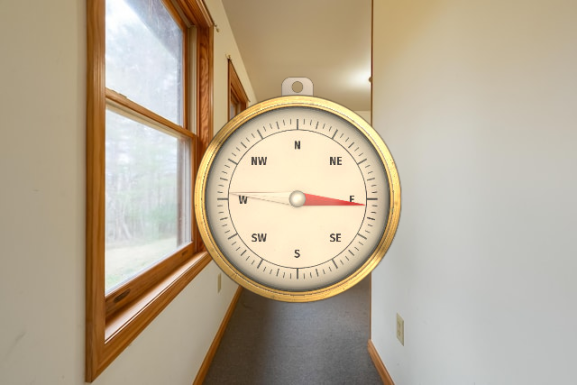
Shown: ° 95
